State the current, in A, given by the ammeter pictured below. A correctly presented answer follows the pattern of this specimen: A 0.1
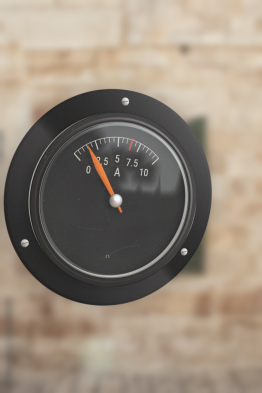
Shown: A 1.5
